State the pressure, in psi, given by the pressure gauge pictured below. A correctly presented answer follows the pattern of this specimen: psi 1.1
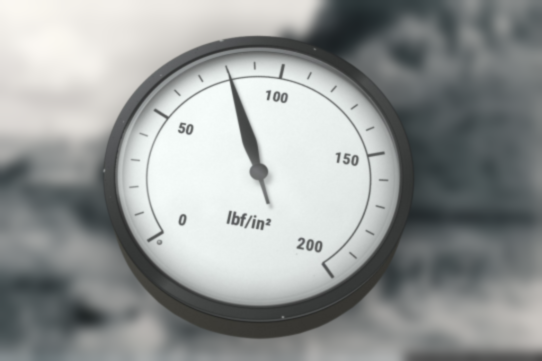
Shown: psi 80
